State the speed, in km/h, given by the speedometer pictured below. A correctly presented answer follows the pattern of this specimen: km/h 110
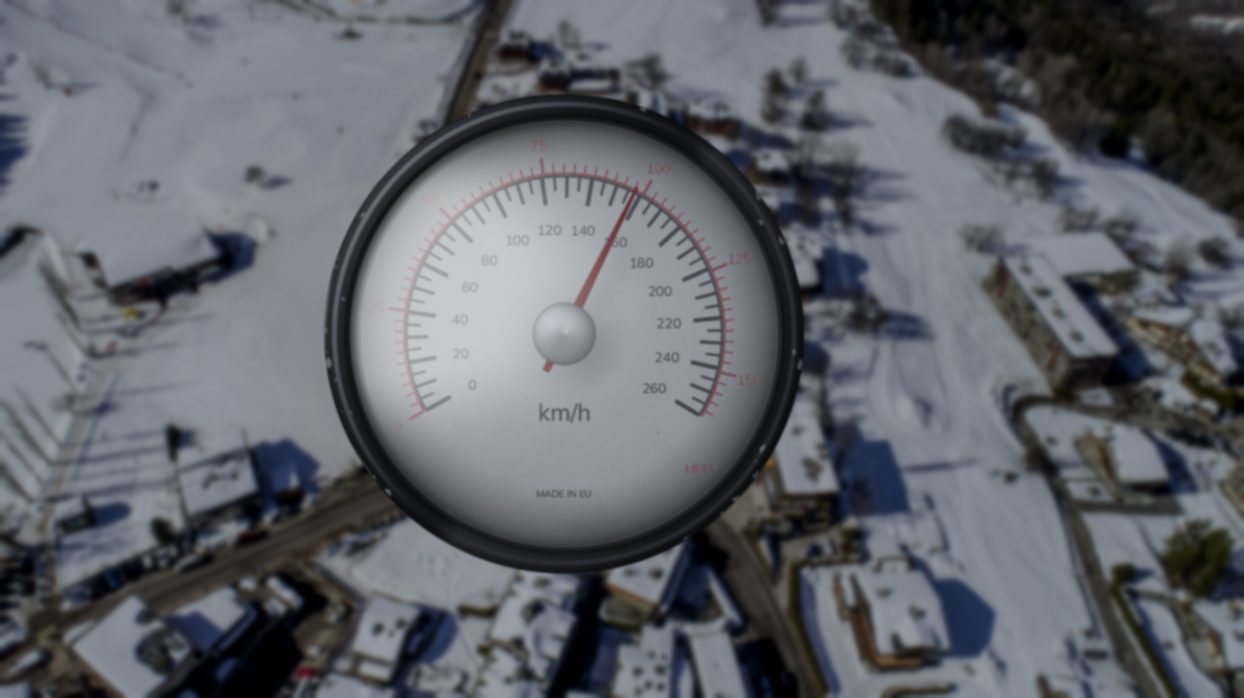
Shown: km/h 157.5
